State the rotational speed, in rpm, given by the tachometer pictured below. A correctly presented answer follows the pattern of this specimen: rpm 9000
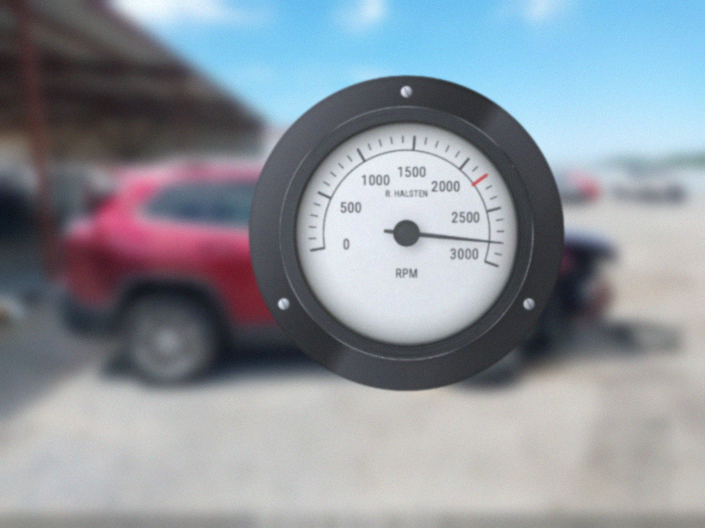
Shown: rpm 2800
